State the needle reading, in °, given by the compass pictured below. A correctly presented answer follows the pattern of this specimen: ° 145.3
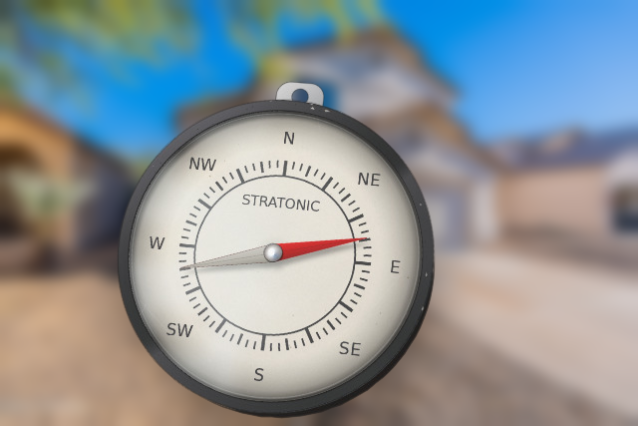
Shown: ° 75
